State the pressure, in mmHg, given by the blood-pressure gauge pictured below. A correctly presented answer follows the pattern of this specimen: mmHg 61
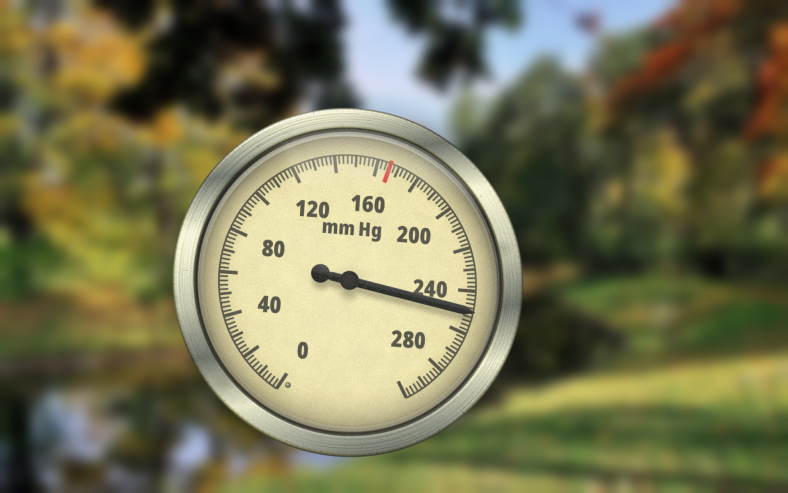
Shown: mmHg 250
